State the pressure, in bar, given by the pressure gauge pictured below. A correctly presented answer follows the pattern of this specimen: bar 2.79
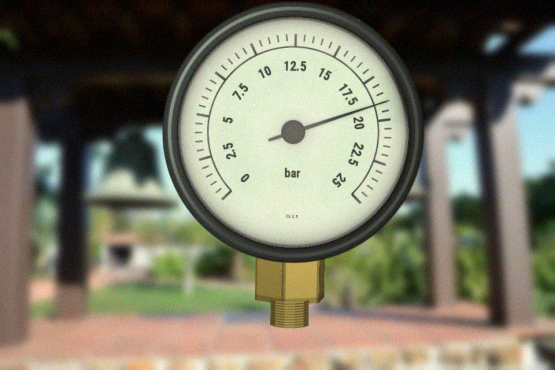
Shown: bar 19
